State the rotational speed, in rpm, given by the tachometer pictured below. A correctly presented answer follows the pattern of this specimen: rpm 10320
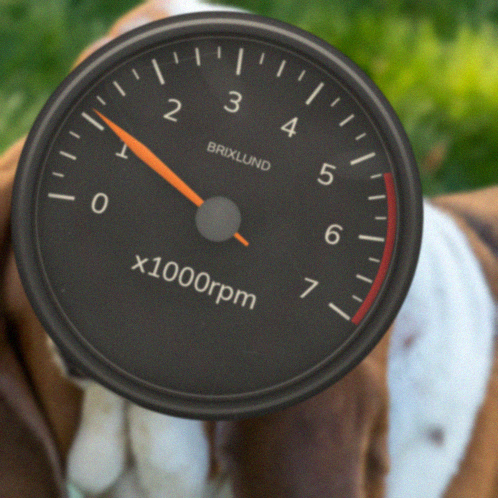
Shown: rpm 1125
